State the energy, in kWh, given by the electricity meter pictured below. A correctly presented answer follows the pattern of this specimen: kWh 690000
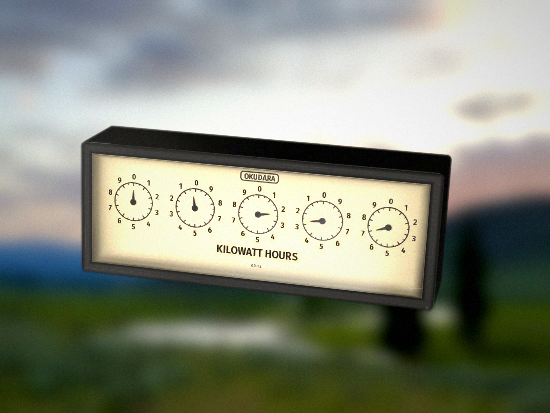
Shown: kWh 227
